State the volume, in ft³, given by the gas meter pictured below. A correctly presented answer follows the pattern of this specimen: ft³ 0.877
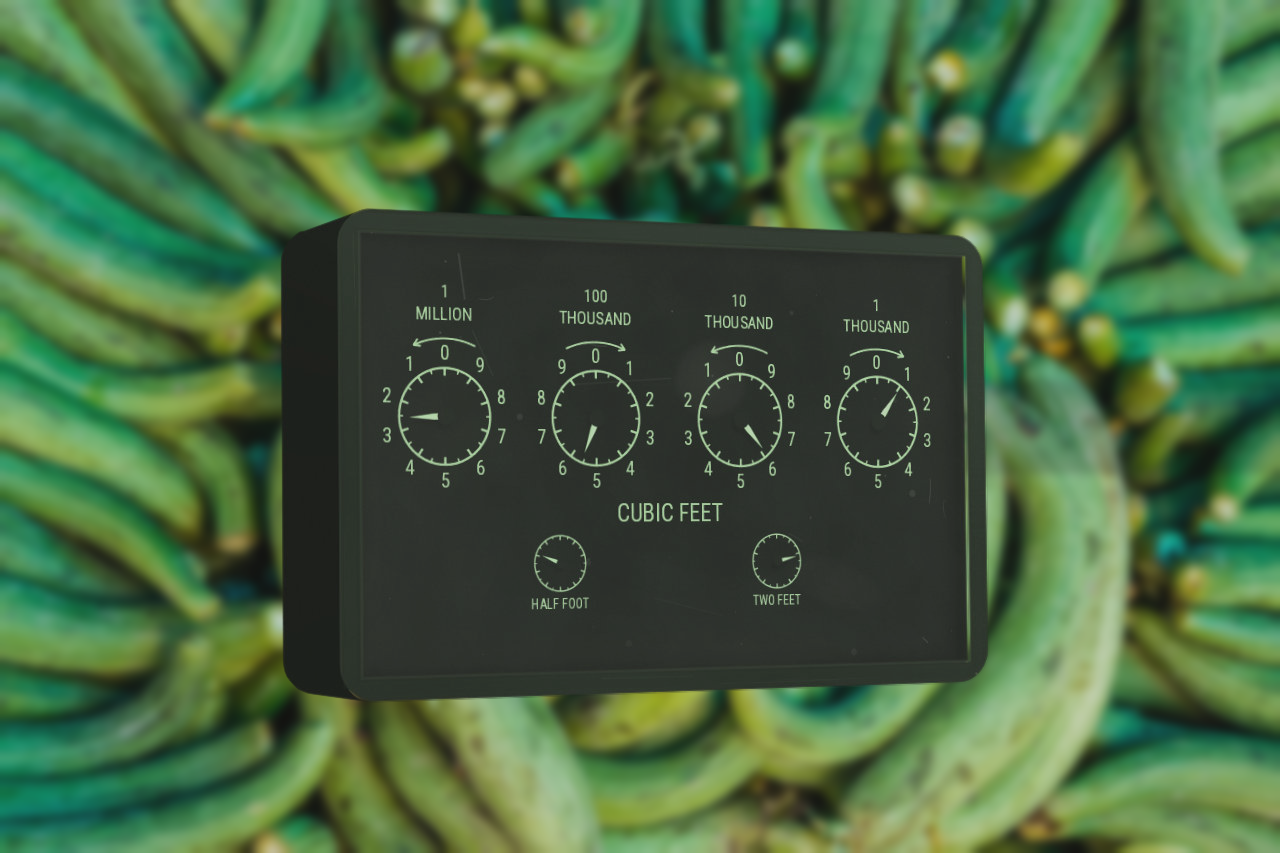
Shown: ft³ 256100
